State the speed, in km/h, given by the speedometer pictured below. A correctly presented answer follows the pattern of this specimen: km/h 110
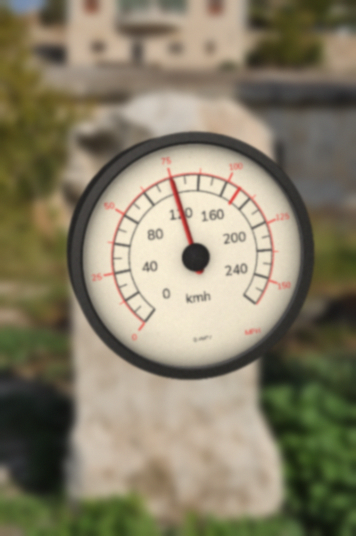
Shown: km/h 120
